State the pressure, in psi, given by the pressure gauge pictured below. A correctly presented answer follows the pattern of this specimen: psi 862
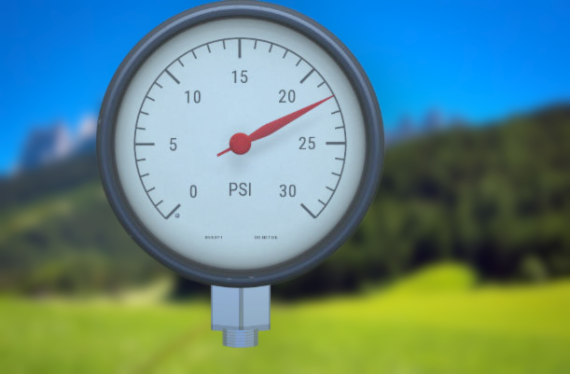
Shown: psi 22
